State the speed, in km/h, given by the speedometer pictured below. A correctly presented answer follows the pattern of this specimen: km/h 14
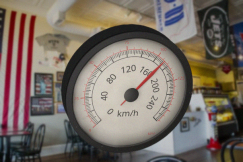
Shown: km/h 170
